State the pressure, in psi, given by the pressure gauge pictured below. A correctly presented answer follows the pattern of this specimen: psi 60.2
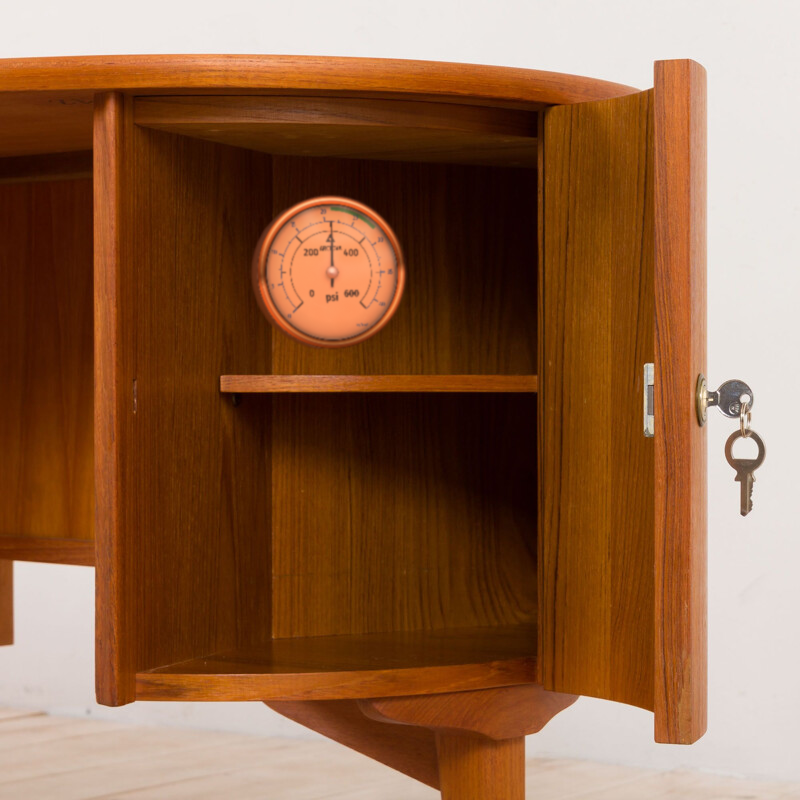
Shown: psi 300
